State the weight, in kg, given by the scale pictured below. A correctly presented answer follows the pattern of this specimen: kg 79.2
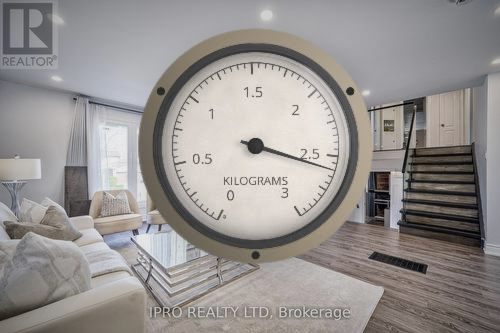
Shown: kg 2.6
